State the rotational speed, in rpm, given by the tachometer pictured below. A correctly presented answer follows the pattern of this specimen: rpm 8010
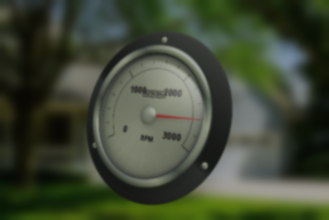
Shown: rpm 2600
